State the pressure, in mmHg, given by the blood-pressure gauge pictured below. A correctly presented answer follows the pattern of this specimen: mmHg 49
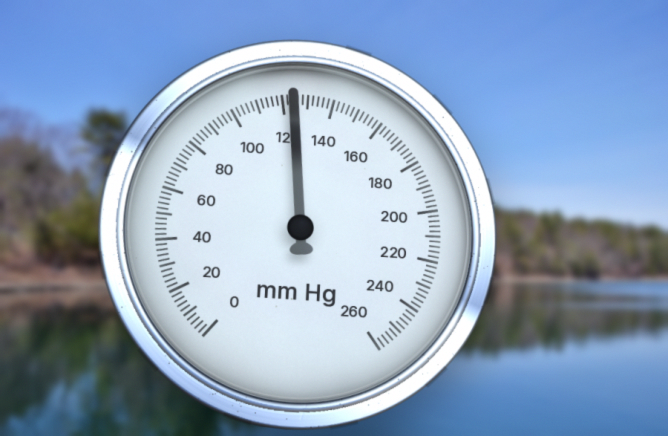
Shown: mmHg 124
